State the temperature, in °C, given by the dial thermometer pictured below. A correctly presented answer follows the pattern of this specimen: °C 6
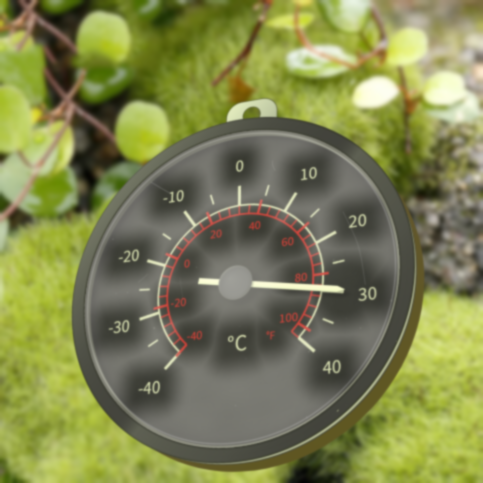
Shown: °C 30
